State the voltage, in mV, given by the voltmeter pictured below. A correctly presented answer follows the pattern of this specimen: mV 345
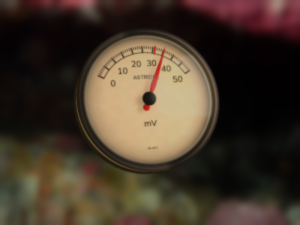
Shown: mV 35
